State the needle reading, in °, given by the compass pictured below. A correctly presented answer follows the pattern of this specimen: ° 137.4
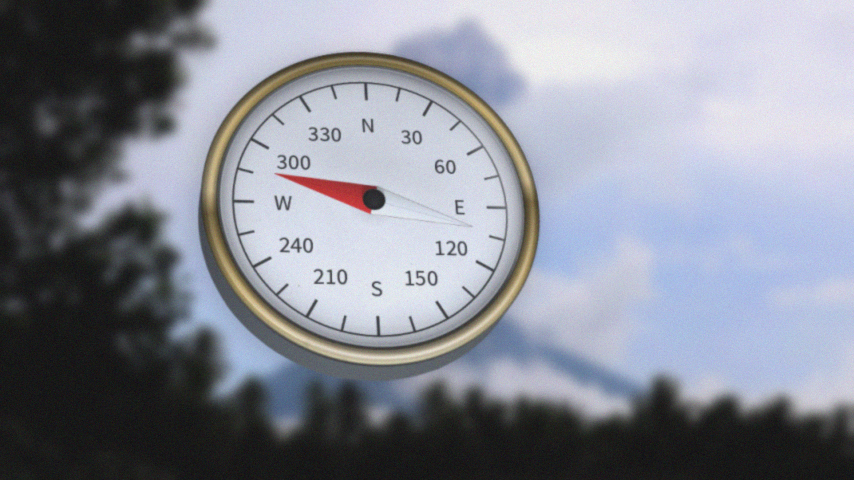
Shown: ° 285
